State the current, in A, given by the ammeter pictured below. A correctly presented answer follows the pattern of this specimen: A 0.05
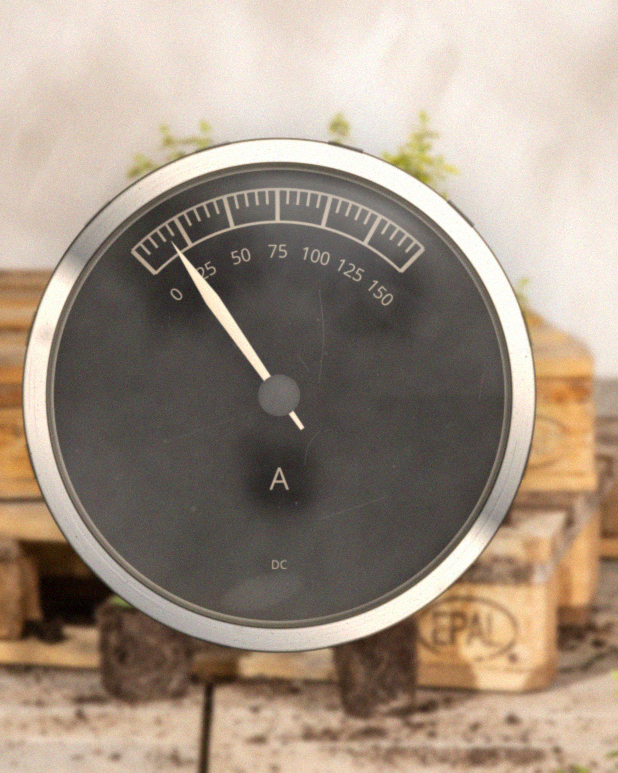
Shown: A 17.5
